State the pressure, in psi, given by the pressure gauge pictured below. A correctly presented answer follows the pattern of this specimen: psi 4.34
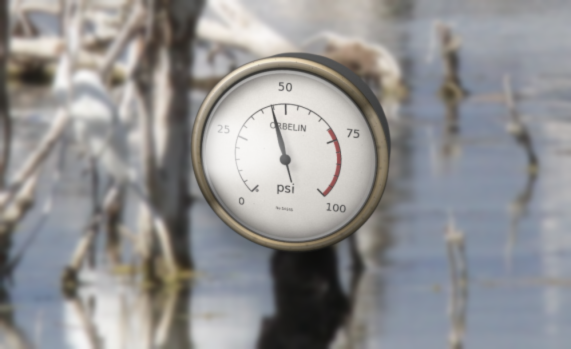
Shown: psi 45
